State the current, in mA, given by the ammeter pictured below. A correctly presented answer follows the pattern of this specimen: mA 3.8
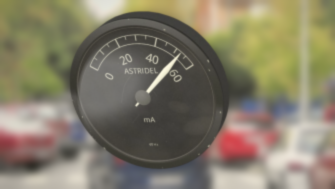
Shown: mA 52.5
